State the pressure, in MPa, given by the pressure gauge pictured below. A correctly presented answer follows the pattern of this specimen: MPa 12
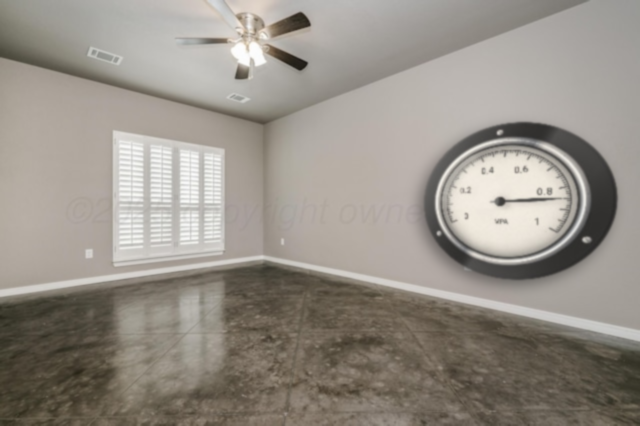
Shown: MPa 0.85
